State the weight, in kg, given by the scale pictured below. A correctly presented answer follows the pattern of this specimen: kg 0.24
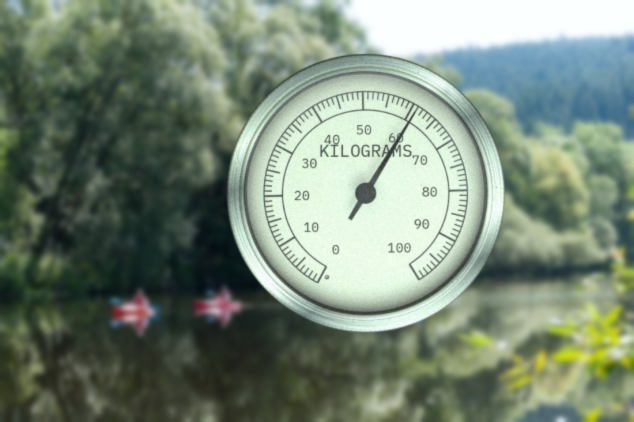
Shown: kg 61
